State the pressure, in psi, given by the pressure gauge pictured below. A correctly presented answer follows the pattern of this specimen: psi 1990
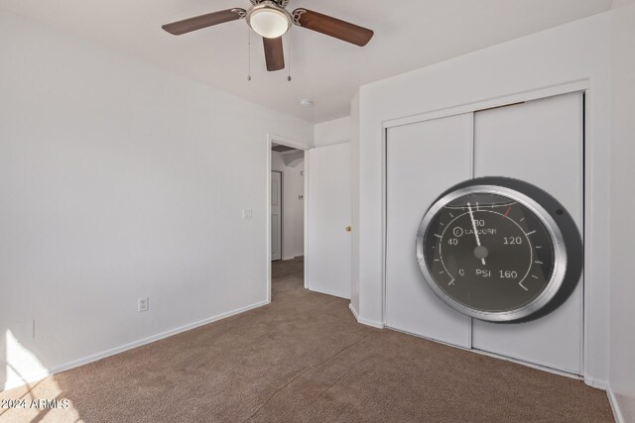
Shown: psi 75
